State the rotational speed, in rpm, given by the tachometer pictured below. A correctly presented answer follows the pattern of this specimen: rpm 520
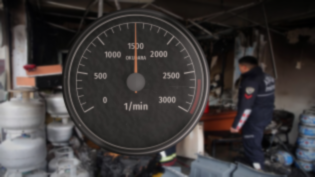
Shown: rpm 1500
